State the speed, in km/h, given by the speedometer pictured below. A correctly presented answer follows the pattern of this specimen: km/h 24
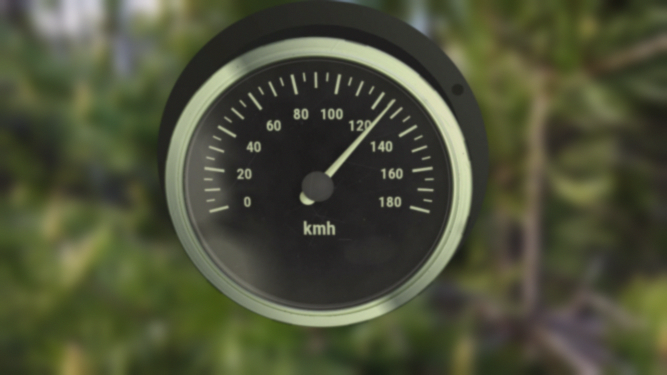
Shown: km/h 125
